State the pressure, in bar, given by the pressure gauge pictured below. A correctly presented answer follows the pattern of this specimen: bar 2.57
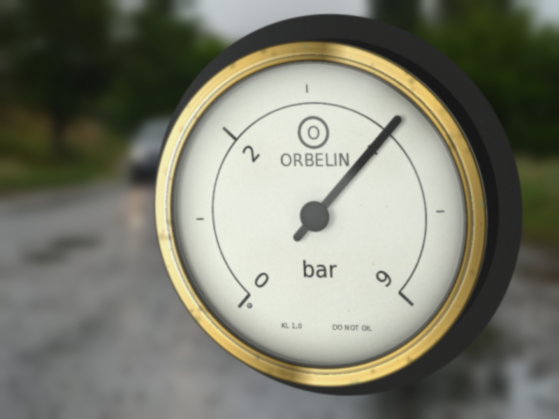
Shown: bar 4
